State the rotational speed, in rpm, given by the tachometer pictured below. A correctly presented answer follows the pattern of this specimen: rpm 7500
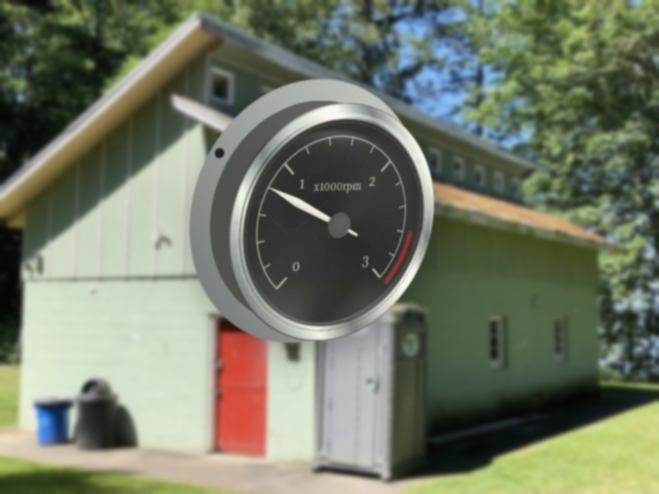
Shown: rpm 800
